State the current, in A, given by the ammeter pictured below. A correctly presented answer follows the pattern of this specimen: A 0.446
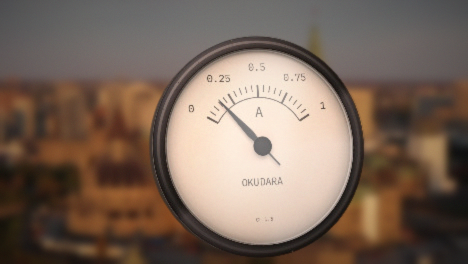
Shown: A 0.15
